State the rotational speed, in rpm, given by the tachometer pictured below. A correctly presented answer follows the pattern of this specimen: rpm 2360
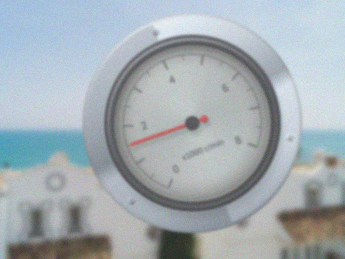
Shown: rpm 1500
